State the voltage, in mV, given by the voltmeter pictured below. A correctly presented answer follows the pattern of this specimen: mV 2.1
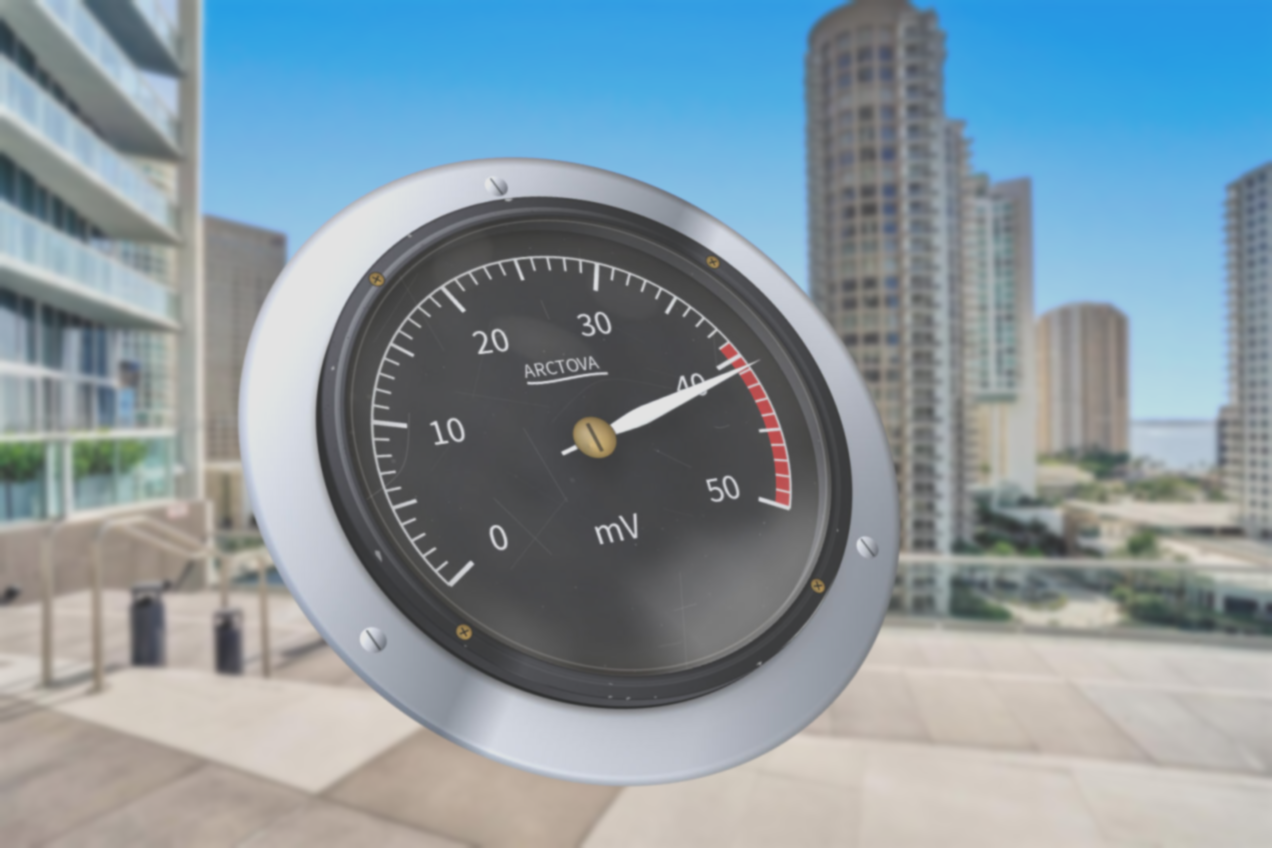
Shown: mV 41
